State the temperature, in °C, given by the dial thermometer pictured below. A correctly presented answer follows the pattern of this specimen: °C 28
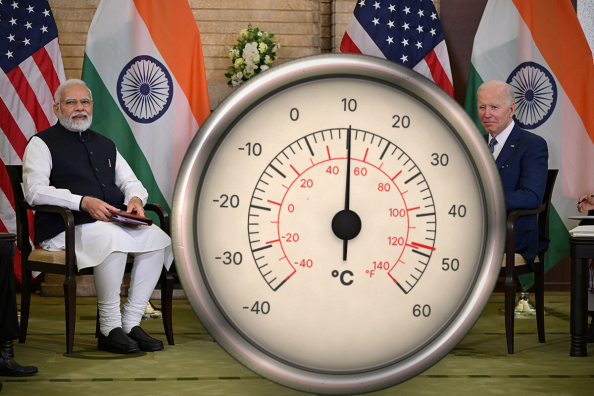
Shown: °C 10
